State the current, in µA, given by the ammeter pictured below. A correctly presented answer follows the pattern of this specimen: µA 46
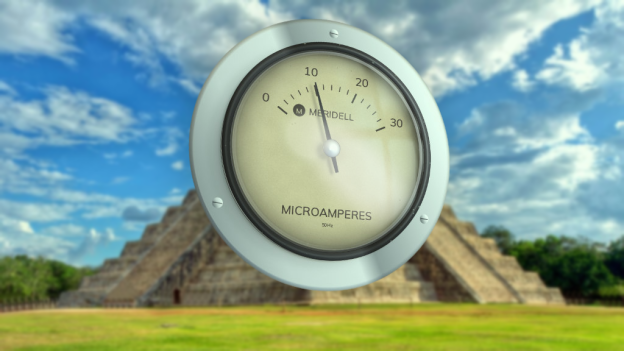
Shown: µA 10
